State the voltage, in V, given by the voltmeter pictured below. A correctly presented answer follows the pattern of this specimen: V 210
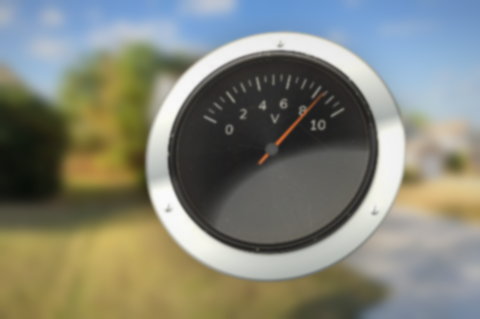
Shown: V 8.5
